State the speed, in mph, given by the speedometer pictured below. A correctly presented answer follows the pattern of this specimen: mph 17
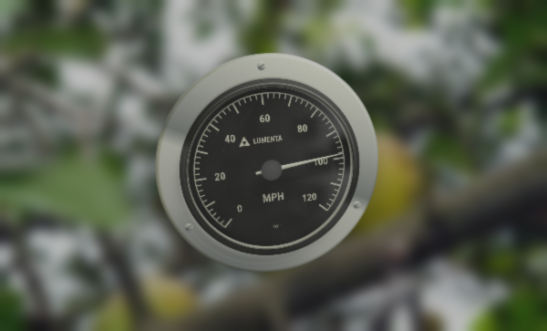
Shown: mph 98
